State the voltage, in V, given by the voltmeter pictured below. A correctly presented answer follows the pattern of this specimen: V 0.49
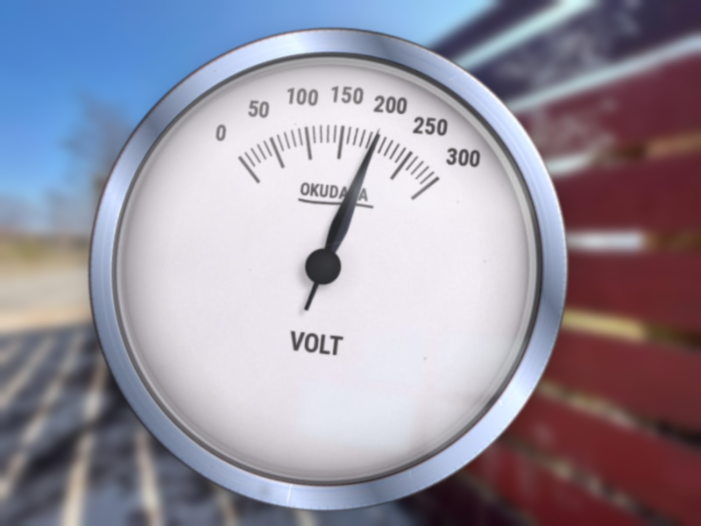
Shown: V 200
